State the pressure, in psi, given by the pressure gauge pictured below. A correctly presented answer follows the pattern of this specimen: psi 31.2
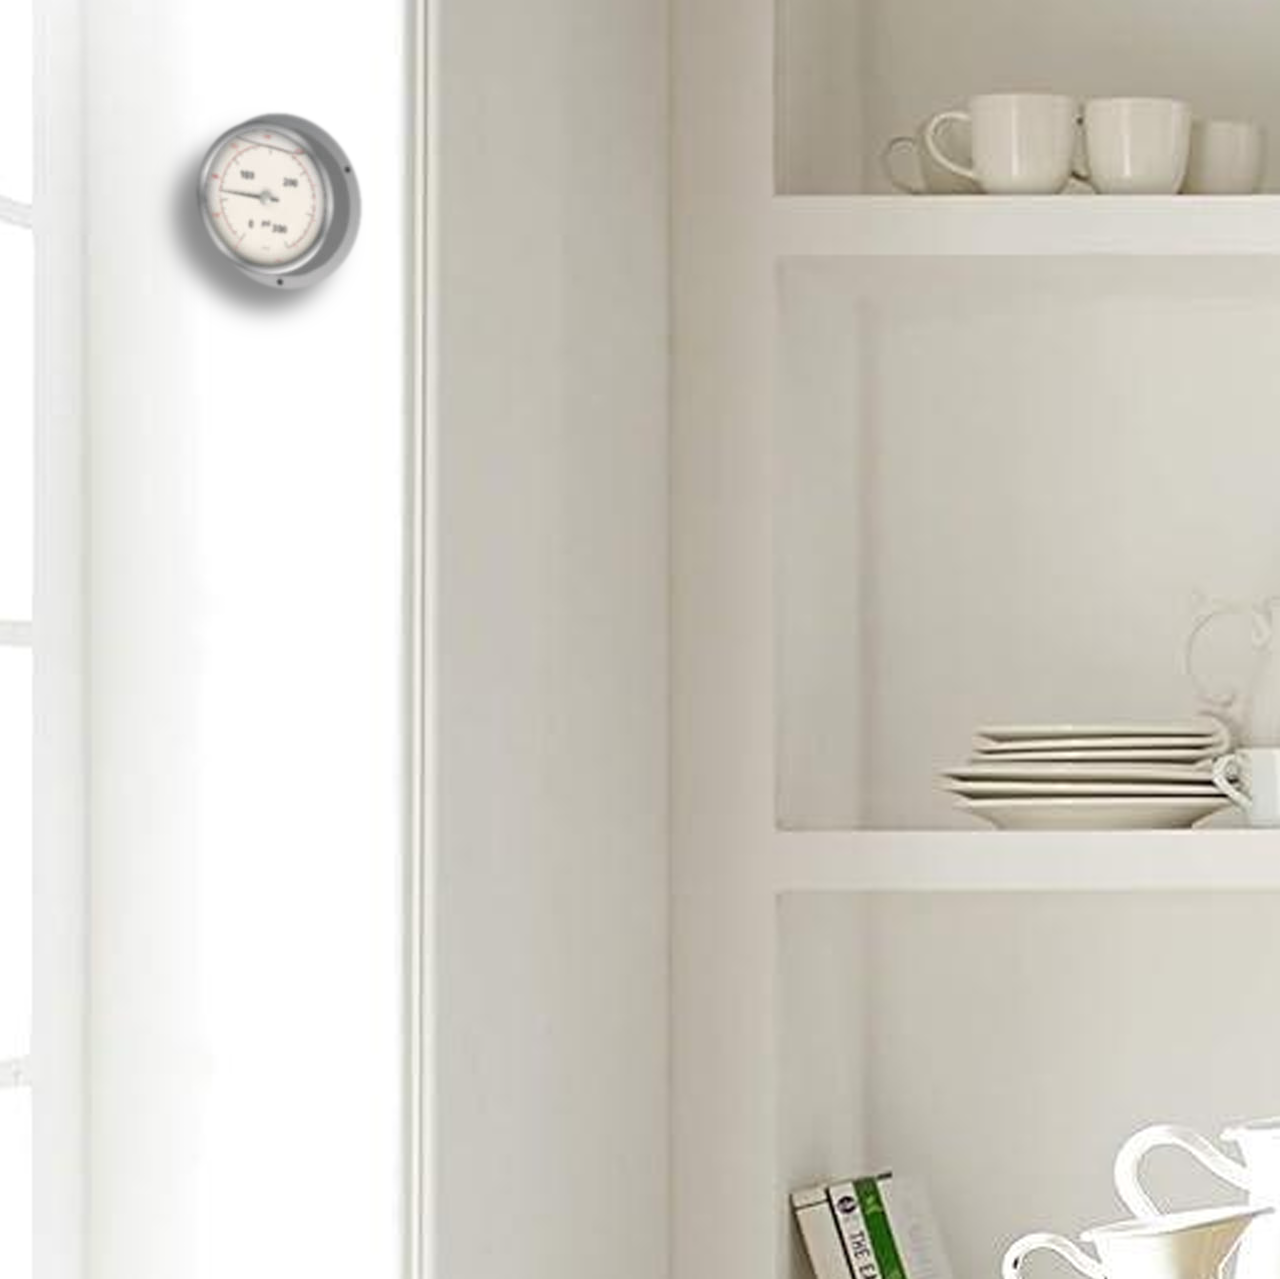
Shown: psi 60
